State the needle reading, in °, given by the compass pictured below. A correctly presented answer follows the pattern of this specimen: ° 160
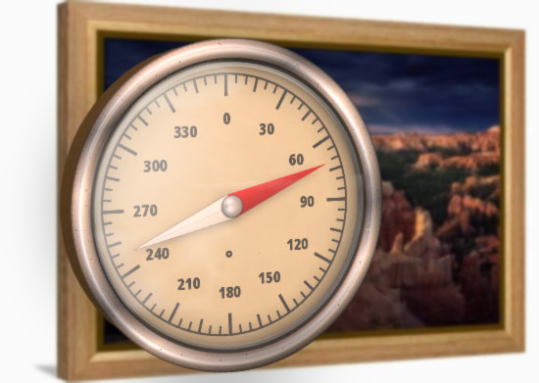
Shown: ° 70
